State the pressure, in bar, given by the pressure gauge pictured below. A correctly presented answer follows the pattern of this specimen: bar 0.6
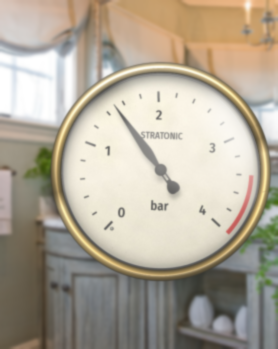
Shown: bar 1.5
